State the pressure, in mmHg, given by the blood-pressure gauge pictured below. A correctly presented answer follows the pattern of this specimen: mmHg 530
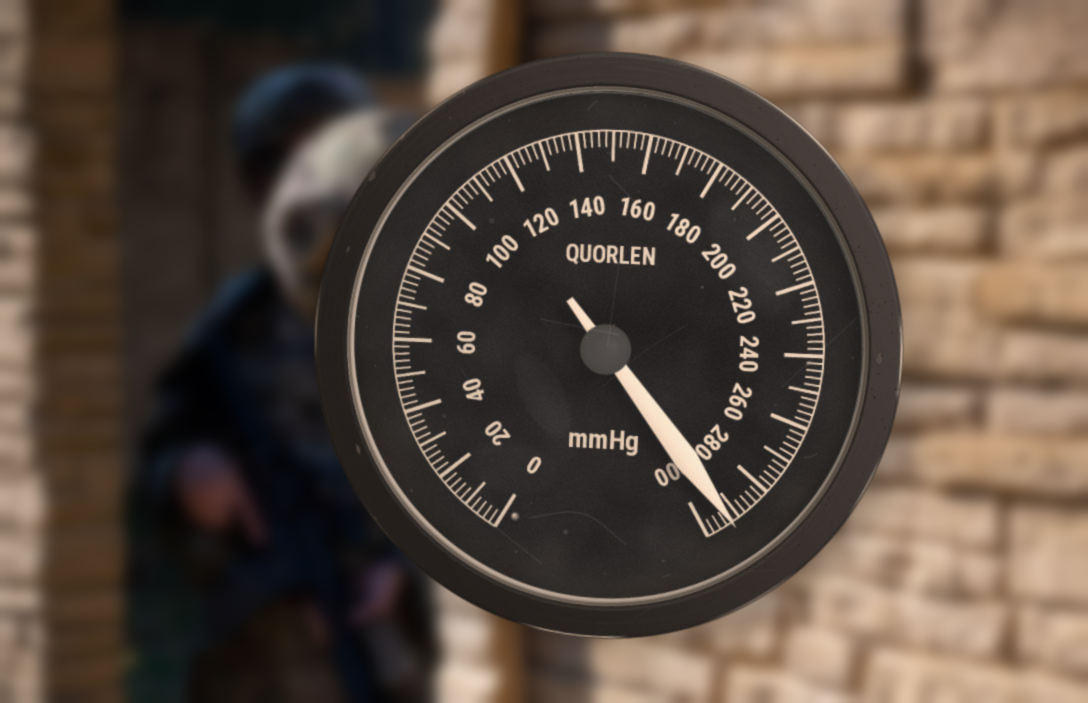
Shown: mmHg 292
